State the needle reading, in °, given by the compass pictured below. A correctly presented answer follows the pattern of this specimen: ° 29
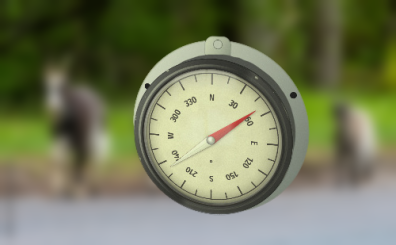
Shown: ° 52.5
